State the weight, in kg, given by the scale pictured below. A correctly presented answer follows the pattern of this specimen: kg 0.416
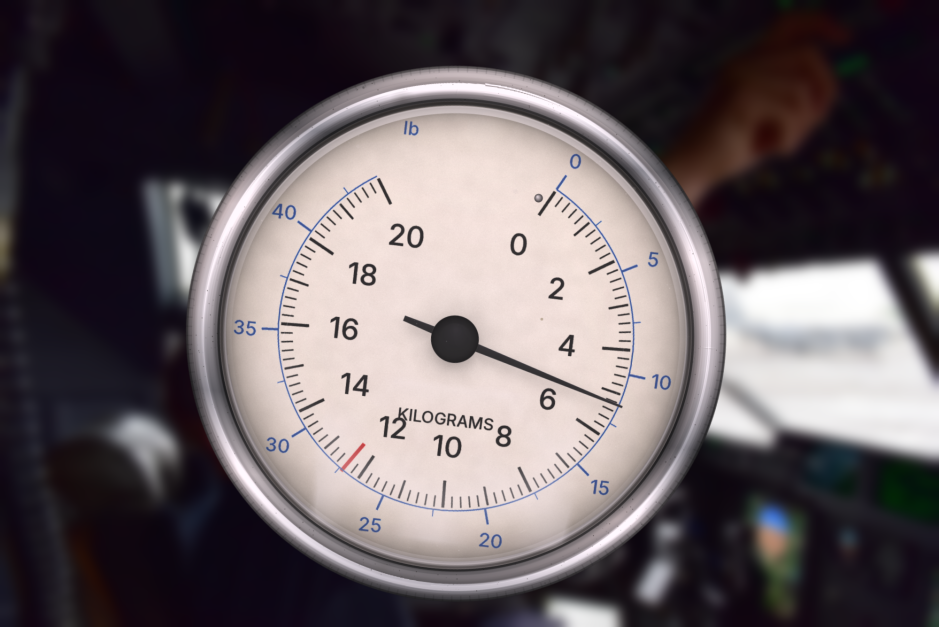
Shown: kg 5.2
